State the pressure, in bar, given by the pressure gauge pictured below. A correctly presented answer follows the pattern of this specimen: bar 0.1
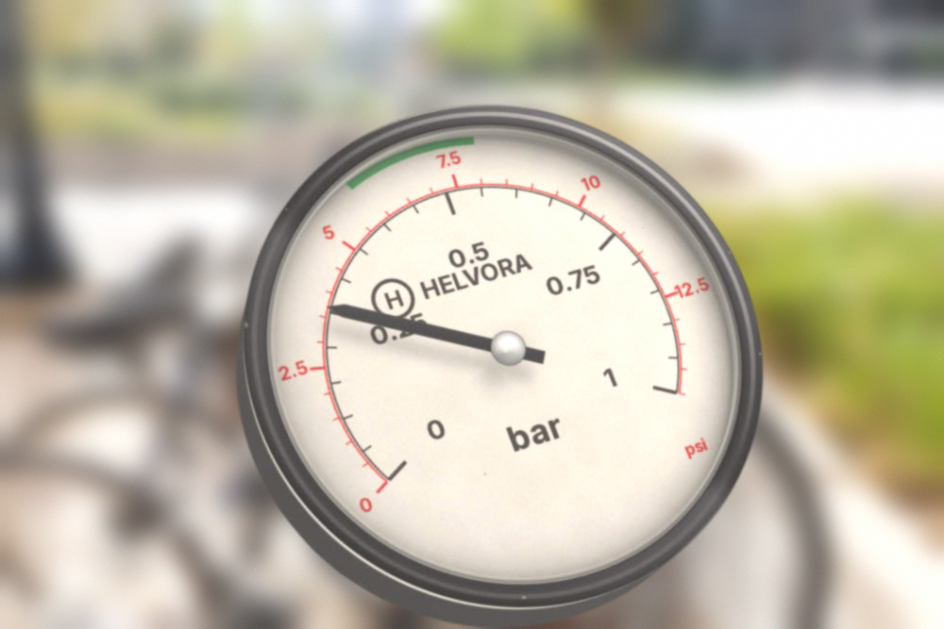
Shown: bar 0.25
